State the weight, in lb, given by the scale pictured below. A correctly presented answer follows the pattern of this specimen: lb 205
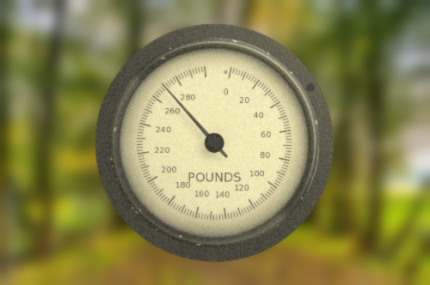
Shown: lb 270
